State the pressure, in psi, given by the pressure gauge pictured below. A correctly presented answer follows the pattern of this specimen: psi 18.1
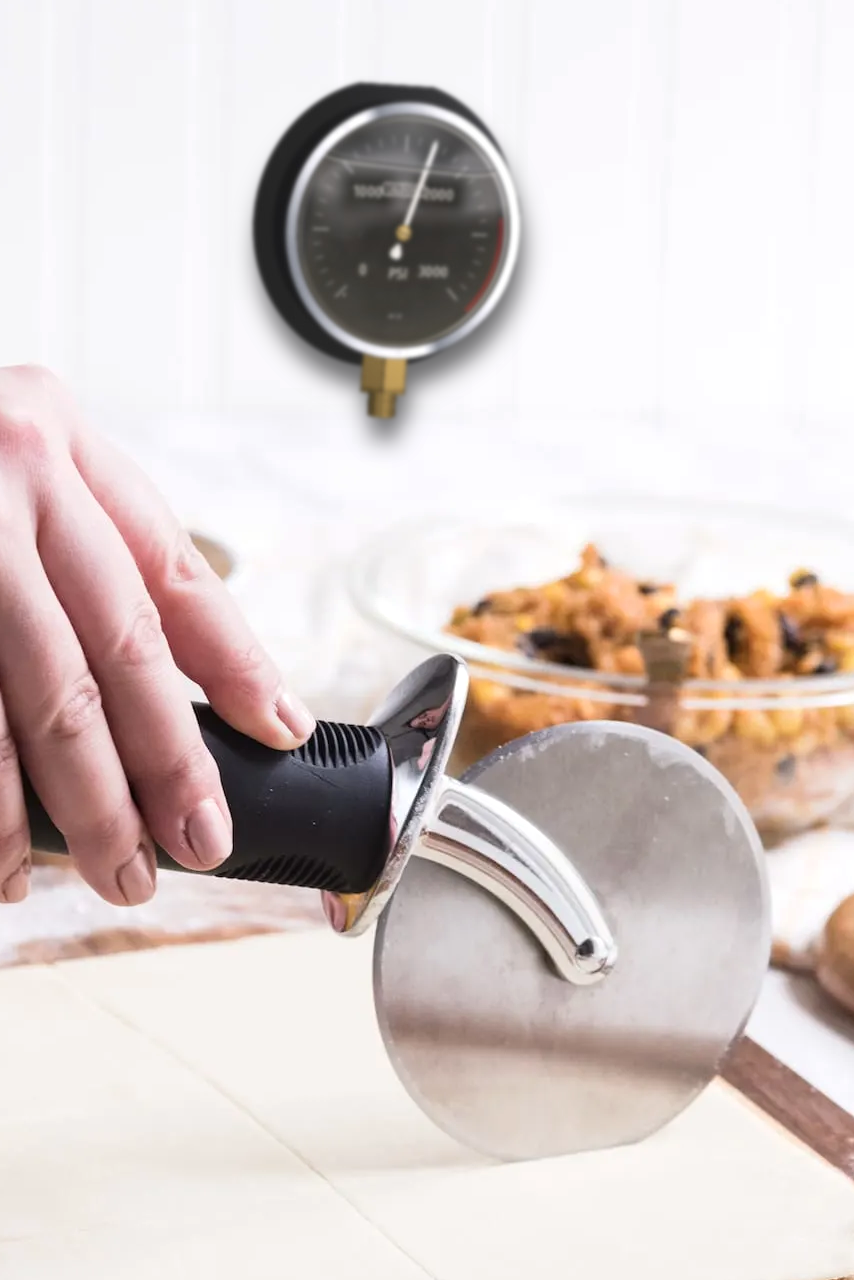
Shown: psi 1700
